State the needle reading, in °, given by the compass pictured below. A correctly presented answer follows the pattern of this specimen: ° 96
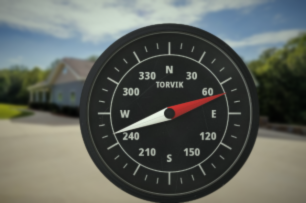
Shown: ° 70
